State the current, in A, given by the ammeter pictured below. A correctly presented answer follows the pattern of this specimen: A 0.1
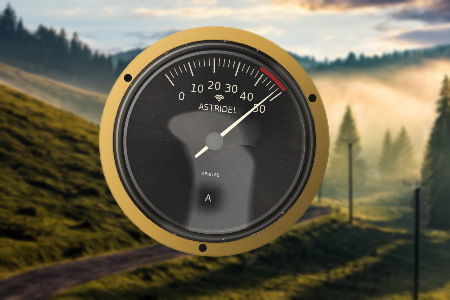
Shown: A 48
